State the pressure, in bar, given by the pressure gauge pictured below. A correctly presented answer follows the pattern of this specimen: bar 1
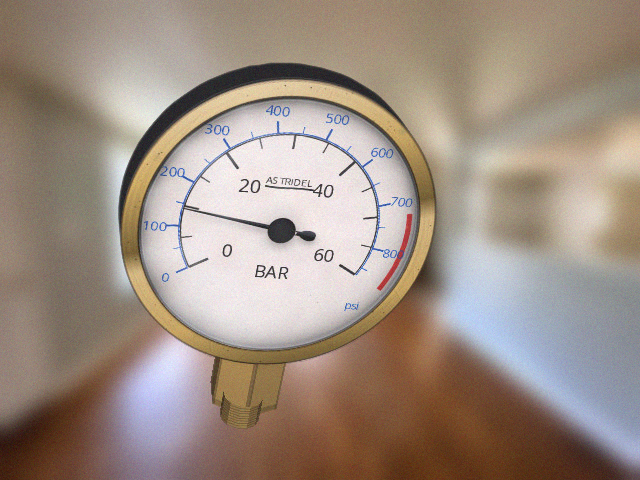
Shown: bar 10
